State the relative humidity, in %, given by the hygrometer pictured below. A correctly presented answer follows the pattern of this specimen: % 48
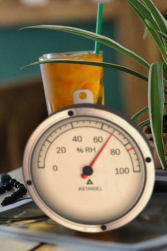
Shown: % 68
